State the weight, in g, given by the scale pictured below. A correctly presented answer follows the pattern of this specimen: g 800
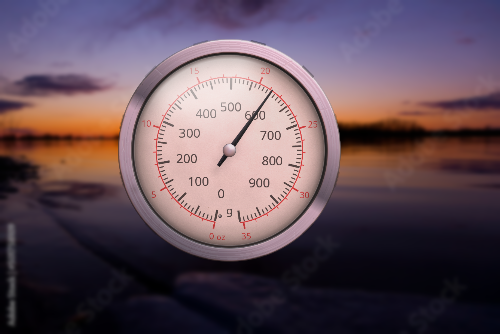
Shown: g 600
